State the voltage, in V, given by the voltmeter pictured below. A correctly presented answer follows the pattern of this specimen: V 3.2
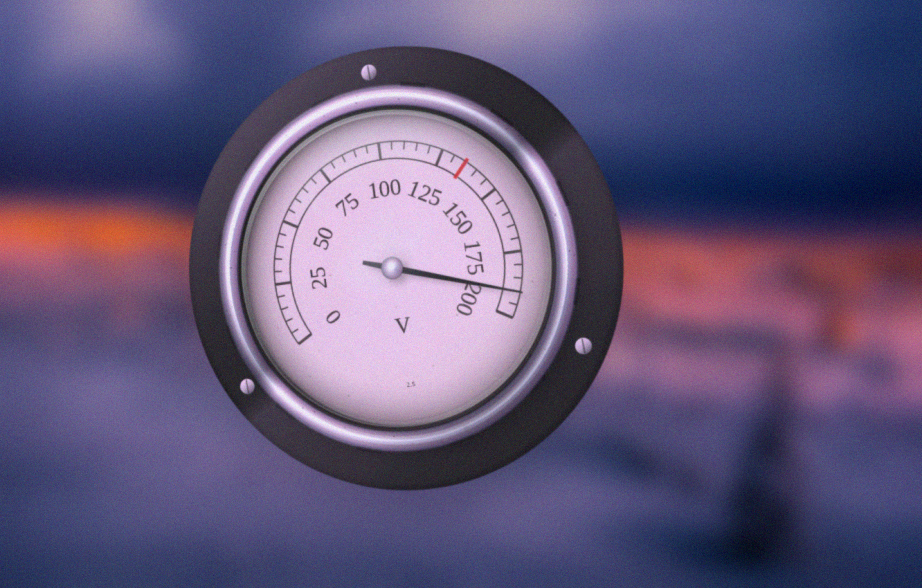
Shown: V 190
